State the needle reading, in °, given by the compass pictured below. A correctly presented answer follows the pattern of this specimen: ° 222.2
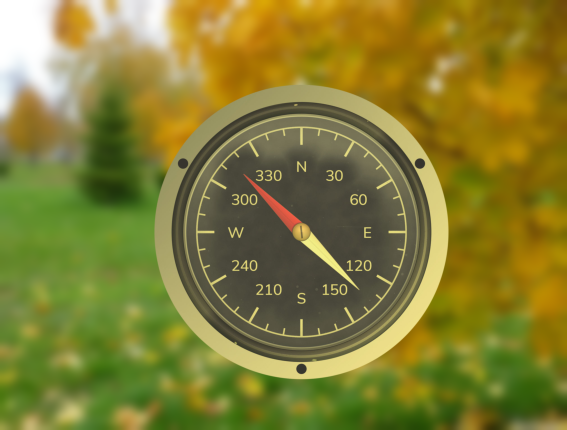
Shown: ° 315
